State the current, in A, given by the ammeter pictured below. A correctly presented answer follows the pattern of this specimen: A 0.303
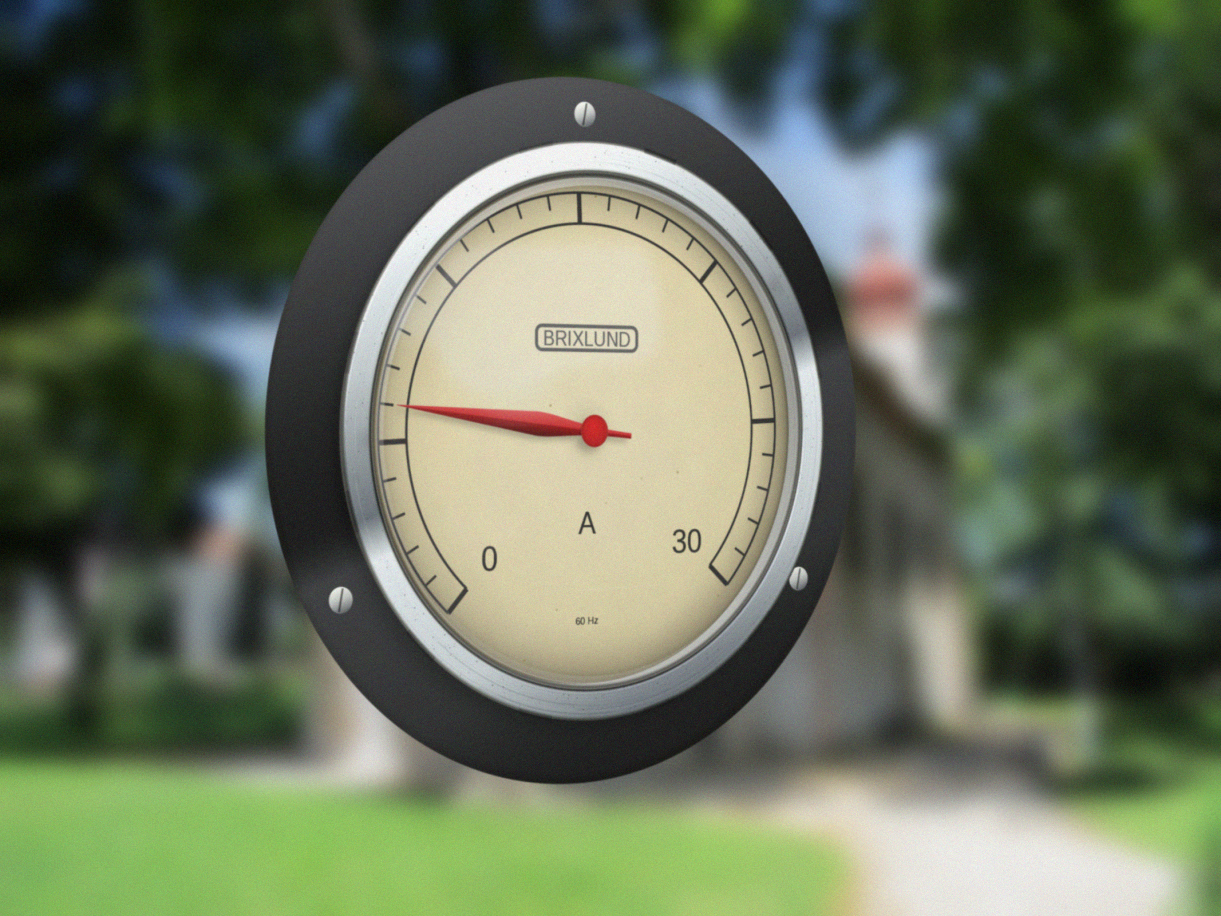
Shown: A 6
